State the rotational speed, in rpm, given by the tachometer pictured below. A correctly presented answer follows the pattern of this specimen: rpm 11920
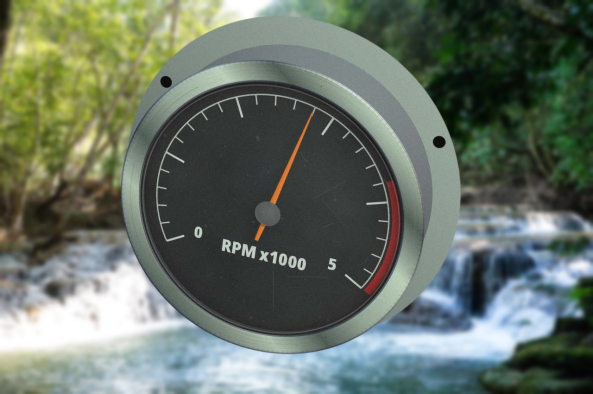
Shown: rpm 2800
